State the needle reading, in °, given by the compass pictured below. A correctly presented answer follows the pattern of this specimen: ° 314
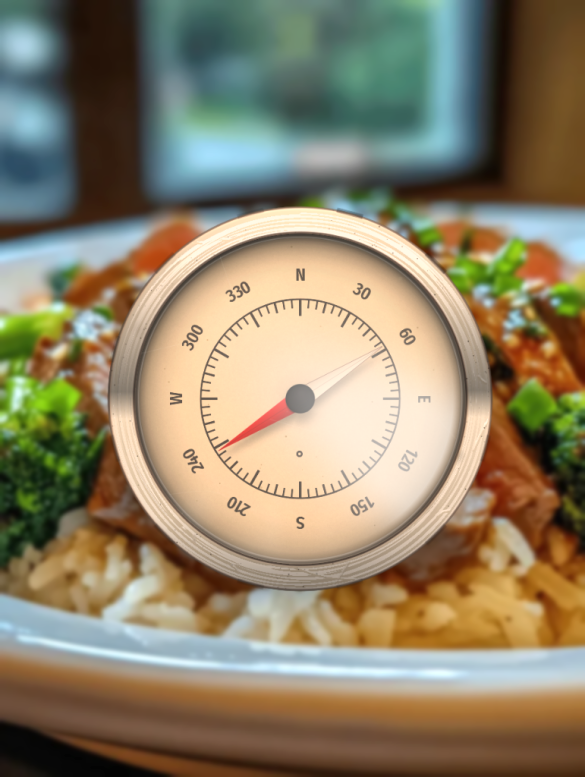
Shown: ° 237.5
